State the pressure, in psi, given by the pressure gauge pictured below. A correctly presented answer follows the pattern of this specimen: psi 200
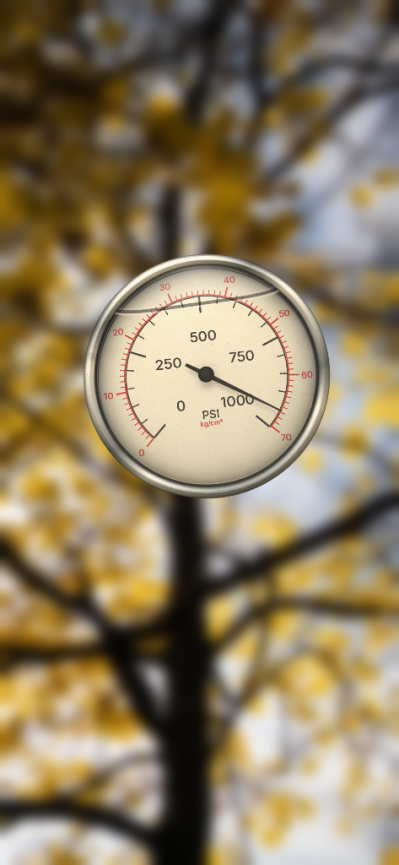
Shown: psi 950
